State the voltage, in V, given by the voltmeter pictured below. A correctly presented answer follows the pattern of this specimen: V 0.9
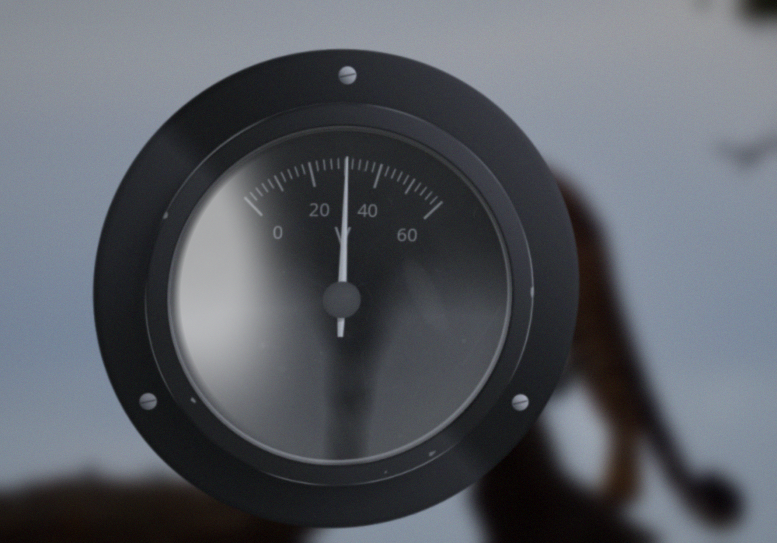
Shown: V 30
